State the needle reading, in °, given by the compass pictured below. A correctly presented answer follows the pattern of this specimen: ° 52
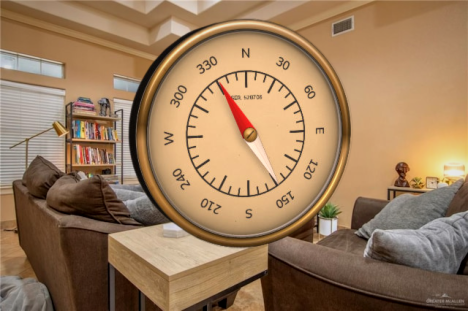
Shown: ° 330
